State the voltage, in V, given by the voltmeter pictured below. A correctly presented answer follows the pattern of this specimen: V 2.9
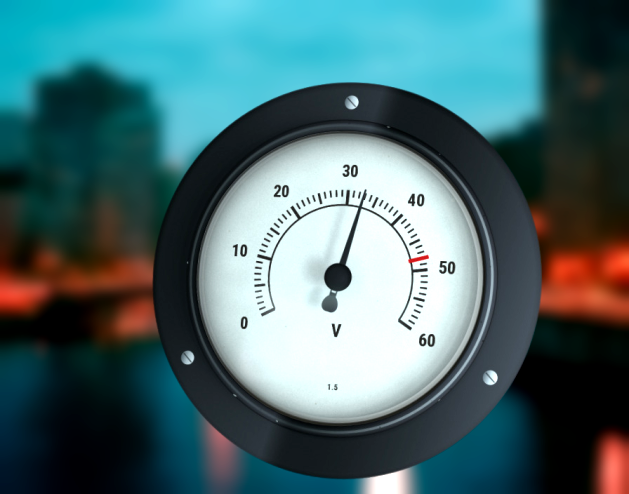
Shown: V 33
